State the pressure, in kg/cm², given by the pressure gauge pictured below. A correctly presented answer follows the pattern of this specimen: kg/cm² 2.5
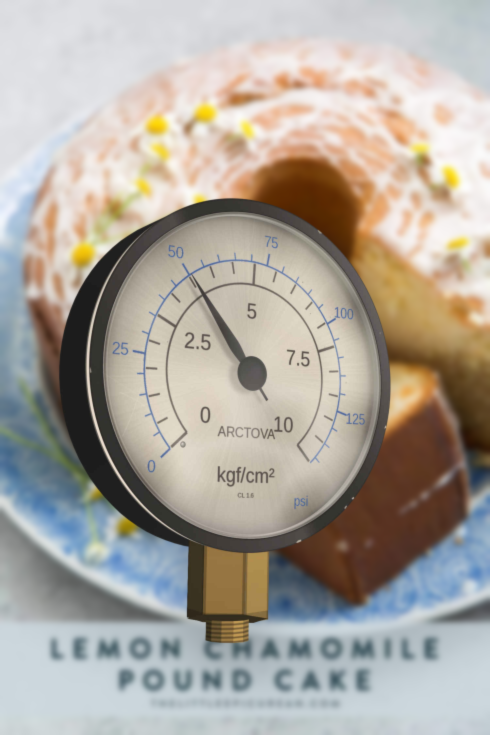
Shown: kg/cm² 3.5
